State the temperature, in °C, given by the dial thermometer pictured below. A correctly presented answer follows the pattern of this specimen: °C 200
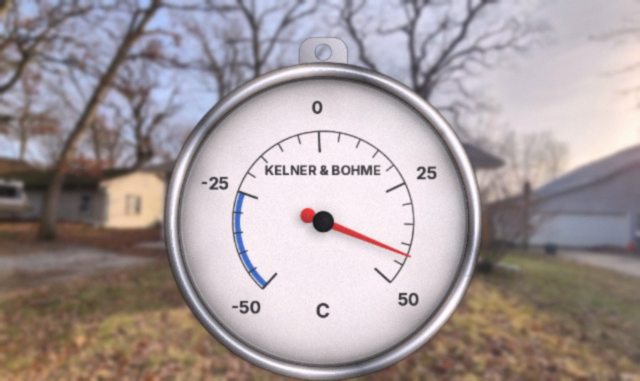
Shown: °C 42.5
